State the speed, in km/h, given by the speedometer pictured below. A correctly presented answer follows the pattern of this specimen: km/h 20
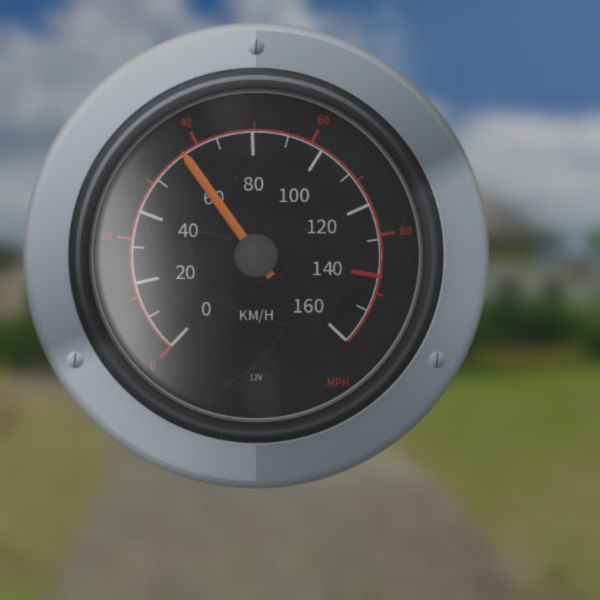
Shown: km/h 60
